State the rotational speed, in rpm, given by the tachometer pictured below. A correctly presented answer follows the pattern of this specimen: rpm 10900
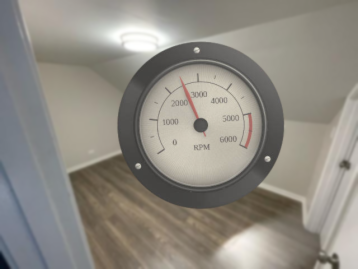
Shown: rpm 2500
